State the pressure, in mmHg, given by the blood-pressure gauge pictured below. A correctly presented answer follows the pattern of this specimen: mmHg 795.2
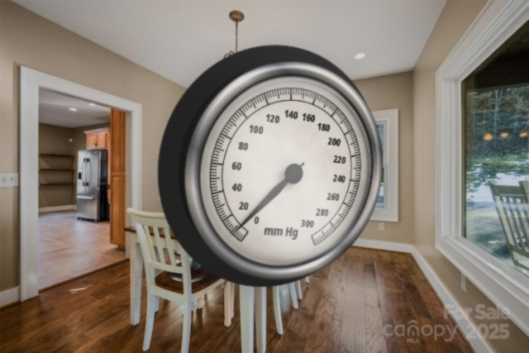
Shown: mmHg 10
